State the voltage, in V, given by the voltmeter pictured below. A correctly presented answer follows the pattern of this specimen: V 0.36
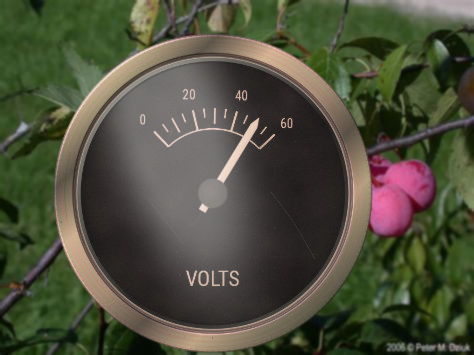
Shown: V 50
